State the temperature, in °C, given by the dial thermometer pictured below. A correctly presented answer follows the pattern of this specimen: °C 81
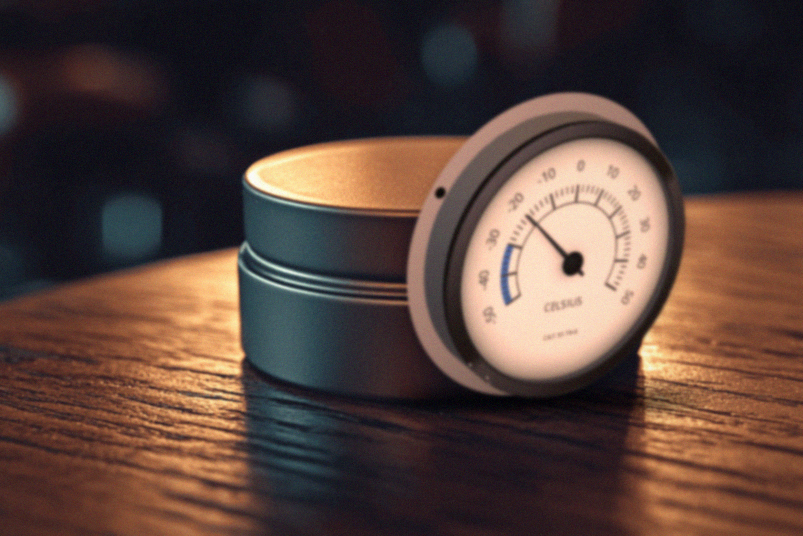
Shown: °C -20
